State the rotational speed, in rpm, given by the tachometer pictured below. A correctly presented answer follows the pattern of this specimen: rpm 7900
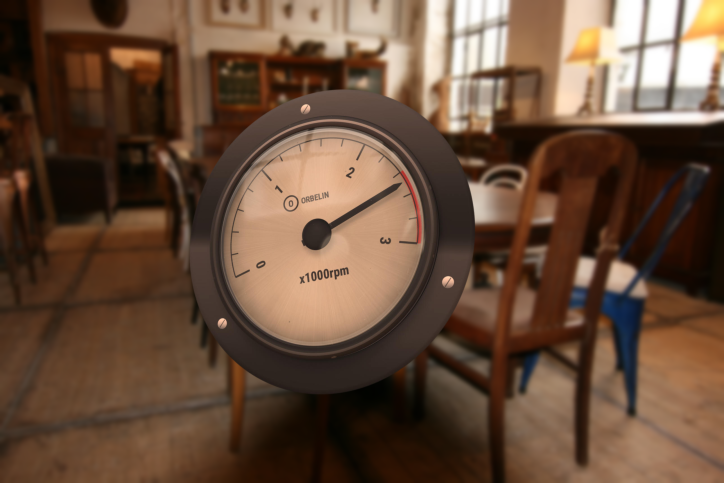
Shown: rpm 2500
